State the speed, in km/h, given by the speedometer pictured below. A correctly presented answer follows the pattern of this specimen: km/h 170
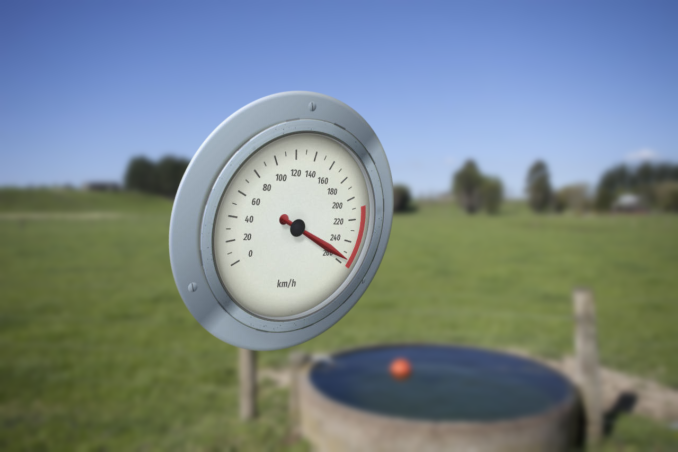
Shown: km/h 255
